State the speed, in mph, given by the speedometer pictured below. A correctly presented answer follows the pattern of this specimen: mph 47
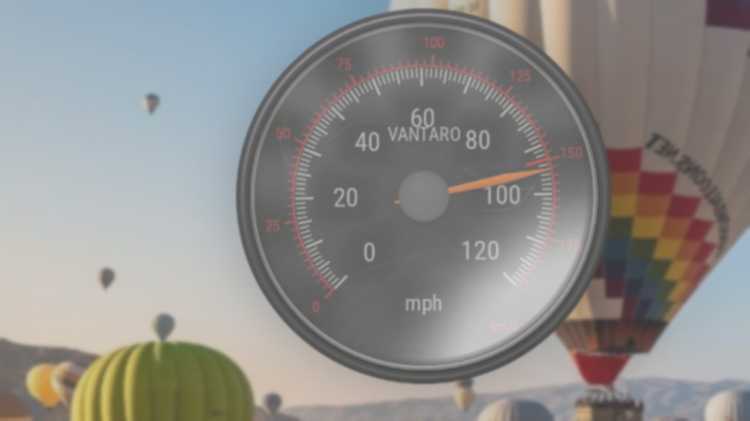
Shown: mph 95
